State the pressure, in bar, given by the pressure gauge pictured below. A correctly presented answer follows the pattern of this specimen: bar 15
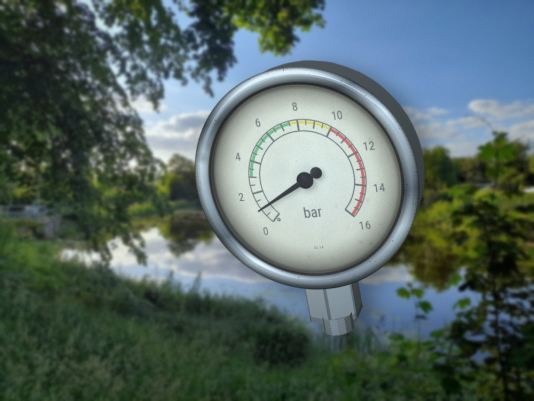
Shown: bar 1
